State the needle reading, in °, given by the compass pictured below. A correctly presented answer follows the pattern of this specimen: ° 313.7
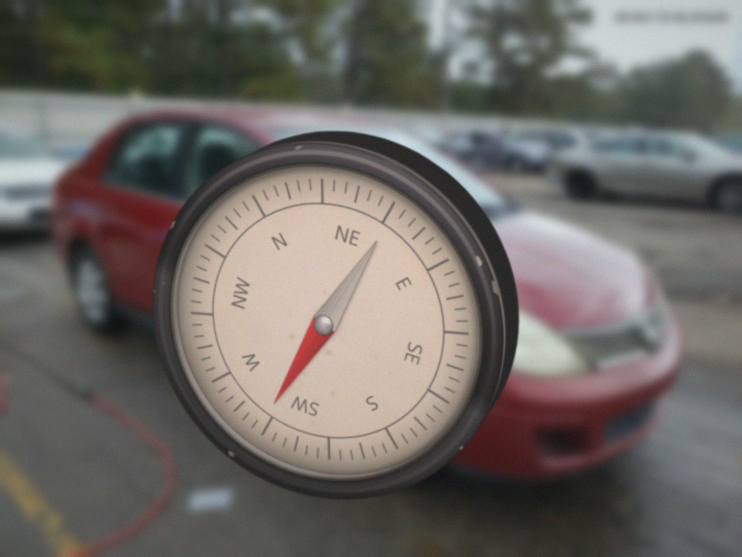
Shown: ° 242.5
